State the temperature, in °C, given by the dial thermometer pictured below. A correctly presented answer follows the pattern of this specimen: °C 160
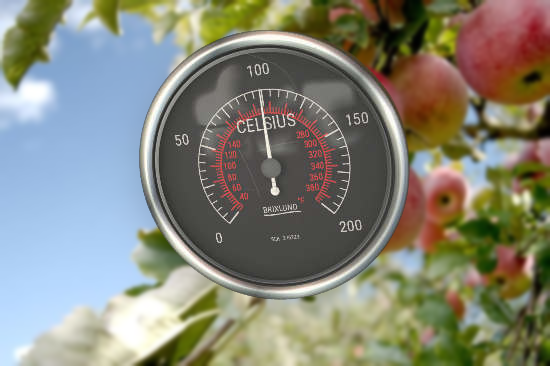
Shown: °C 100
